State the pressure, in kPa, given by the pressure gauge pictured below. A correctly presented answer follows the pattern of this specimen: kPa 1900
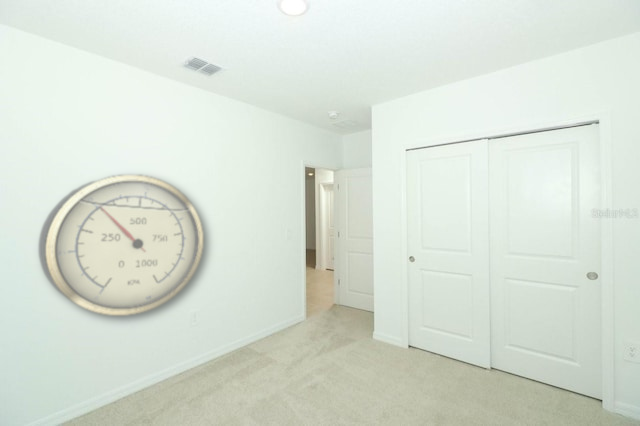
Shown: kPa 350
